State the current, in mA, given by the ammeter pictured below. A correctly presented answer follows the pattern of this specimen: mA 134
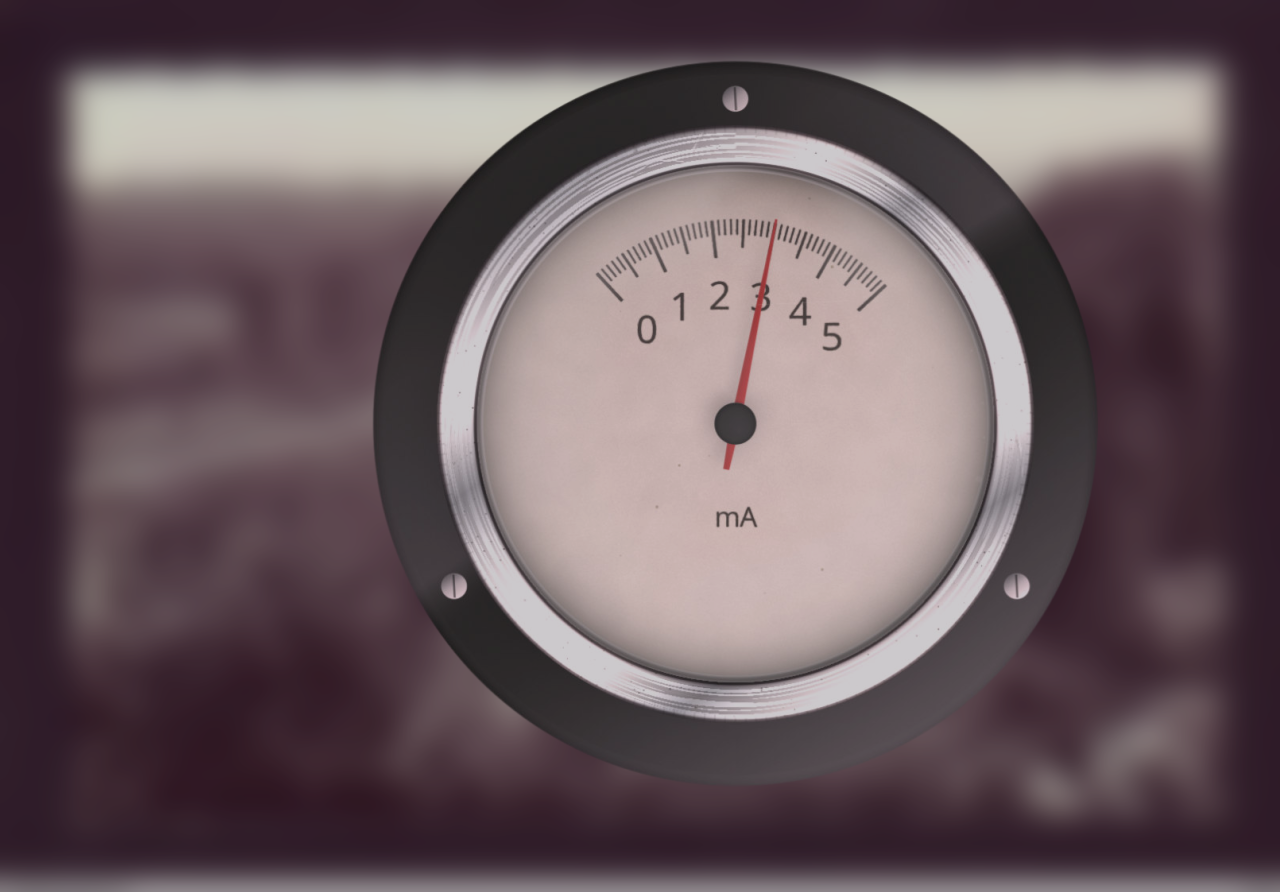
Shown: mA 3
